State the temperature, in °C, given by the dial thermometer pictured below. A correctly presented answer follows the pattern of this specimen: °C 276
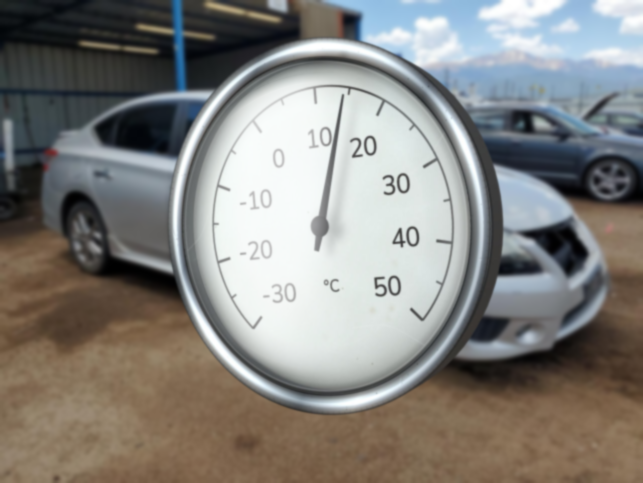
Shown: °C 15
